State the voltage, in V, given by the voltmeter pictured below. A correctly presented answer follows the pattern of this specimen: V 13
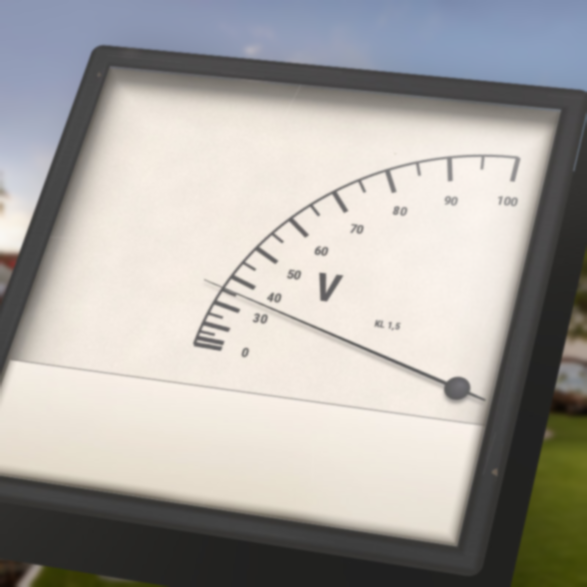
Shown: V 35
